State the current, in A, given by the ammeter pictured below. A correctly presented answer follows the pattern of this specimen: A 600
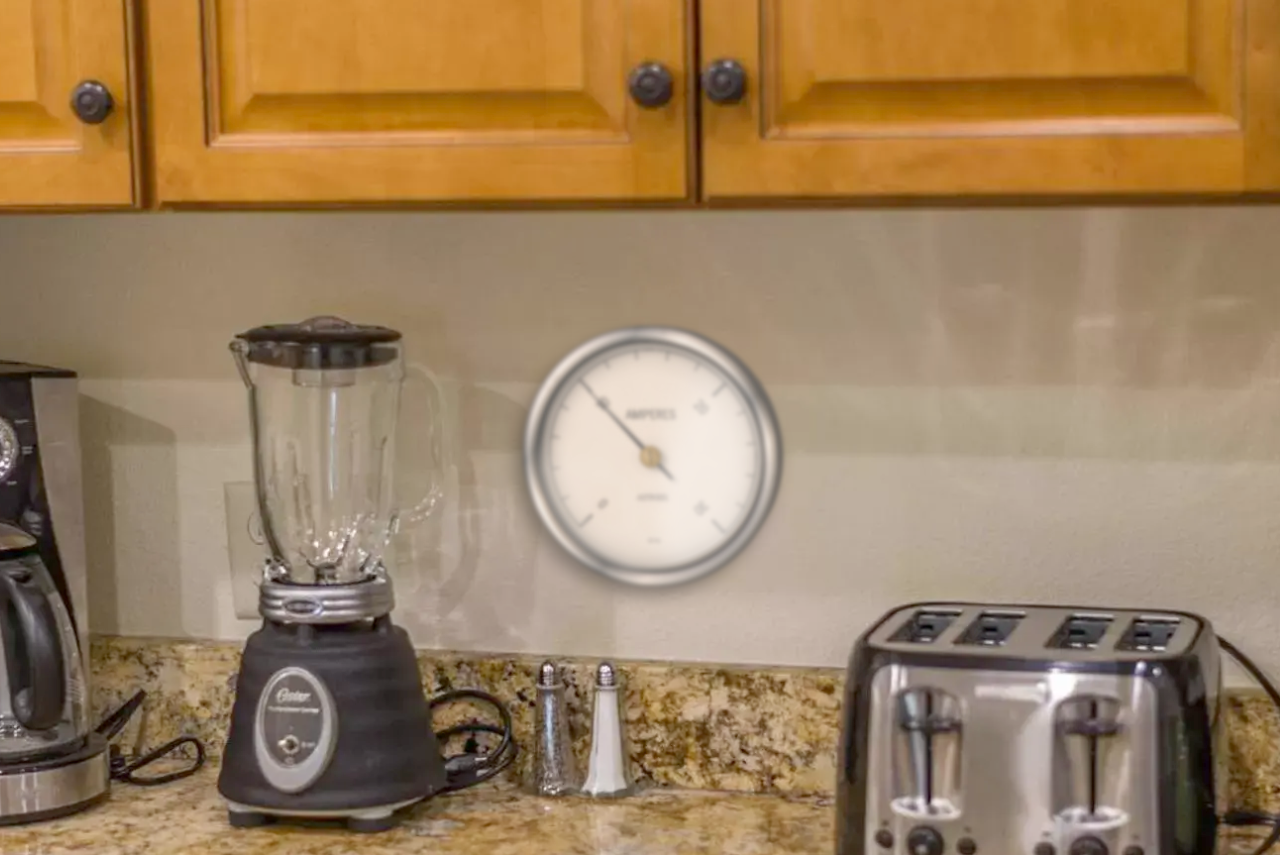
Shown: A 10
